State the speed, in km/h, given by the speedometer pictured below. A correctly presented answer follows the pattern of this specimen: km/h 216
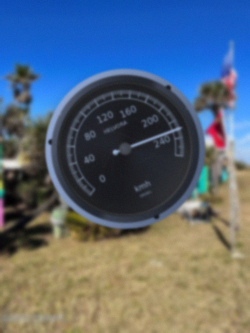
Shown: km/h 230
